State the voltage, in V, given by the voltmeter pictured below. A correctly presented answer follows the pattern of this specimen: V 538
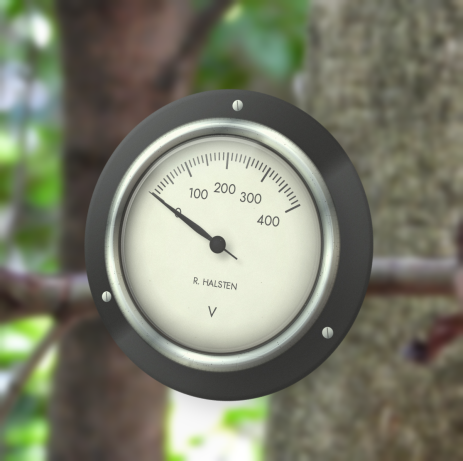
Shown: V 0
